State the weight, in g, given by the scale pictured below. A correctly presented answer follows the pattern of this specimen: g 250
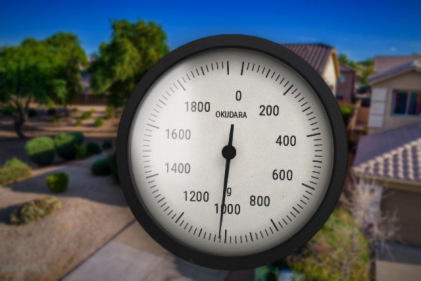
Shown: g 1020
